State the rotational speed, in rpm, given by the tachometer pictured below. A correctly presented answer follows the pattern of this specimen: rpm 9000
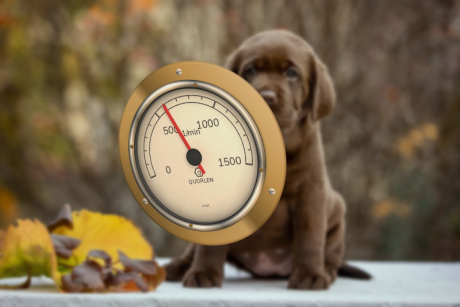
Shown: rpm 600
